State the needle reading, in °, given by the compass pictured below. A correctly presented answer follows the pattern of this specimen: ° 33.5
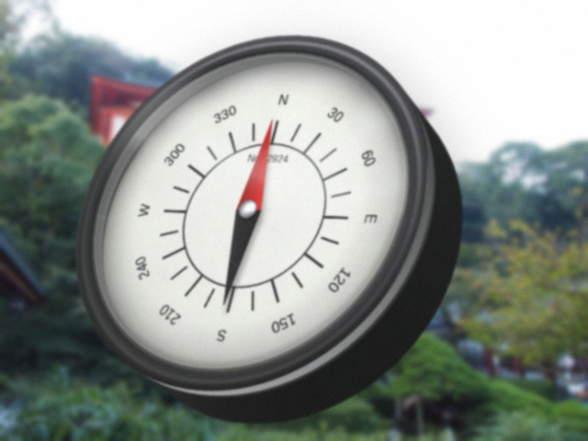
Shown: ° 0
